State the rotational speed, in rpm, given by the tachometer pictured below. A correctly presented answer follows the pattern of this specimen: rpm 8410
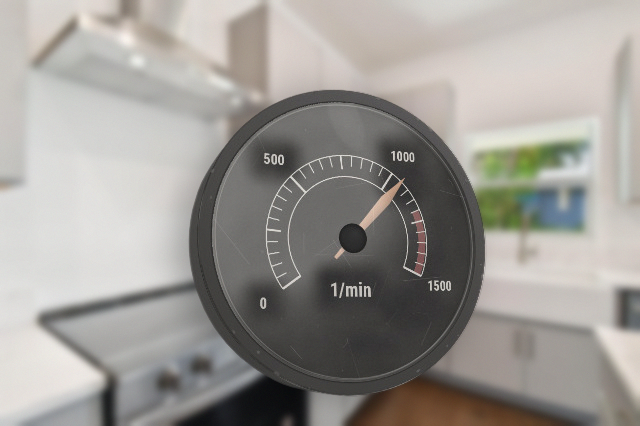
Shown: rpm 1050
